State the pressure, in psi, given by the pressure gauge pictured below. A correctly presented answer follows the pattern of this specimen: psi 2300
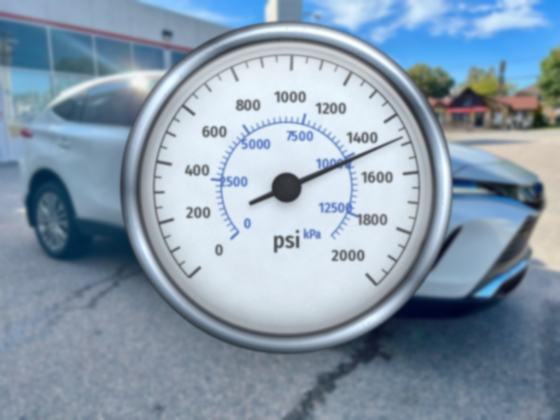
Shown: psi 1475
